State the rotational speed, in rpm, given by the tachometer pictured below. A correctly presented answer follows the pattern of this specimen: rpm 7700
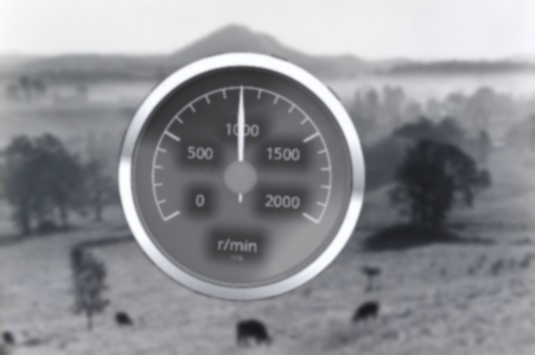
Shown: rpm 1000
